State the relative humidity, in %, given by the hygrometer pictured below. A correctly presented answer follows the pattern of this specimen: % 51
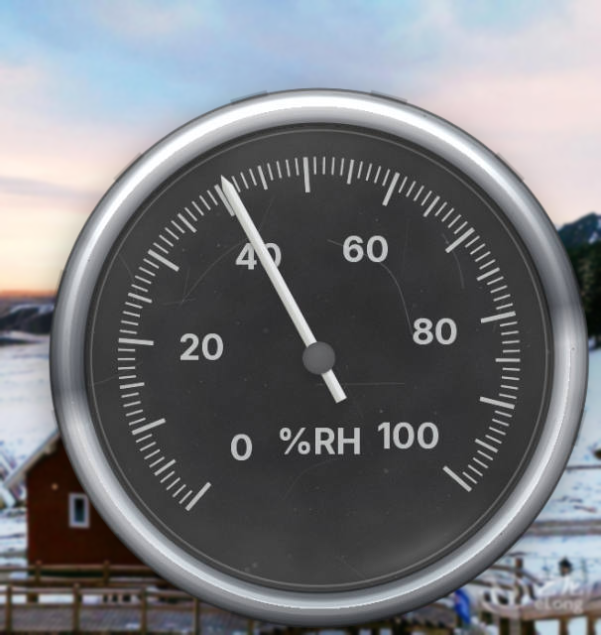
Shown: % 41
